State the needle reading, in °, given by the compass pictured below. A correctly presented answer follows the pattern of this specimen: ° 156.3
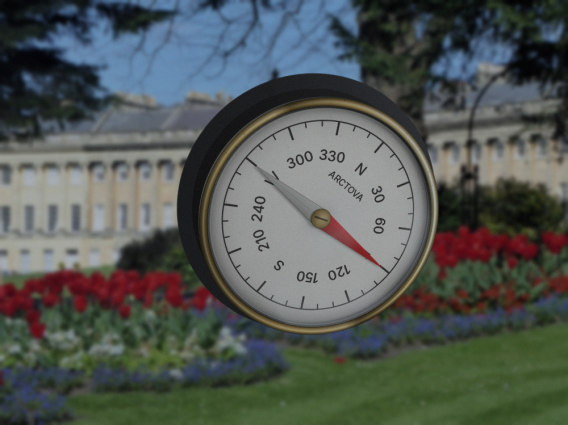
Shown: ° 90
